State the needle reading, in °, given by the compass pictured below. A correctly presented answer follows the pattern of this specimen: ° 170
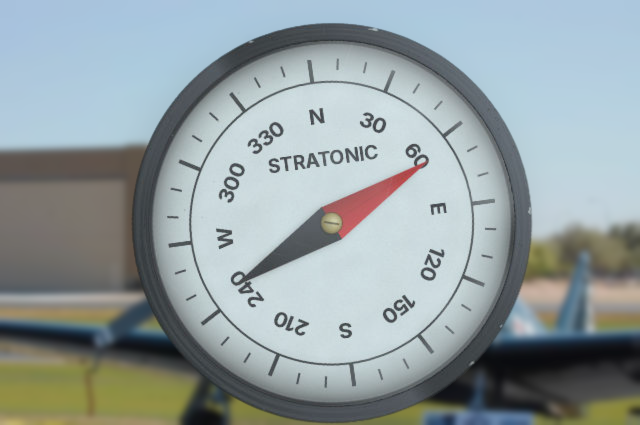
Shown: ° 65
